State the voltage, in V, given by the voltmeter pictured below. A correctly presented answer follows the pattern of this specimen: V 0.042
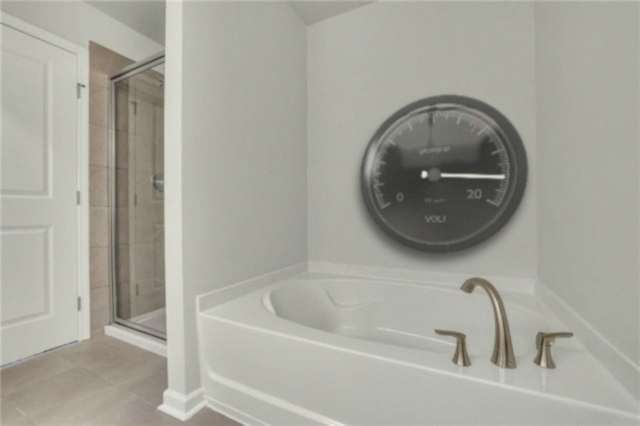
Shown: V 18
